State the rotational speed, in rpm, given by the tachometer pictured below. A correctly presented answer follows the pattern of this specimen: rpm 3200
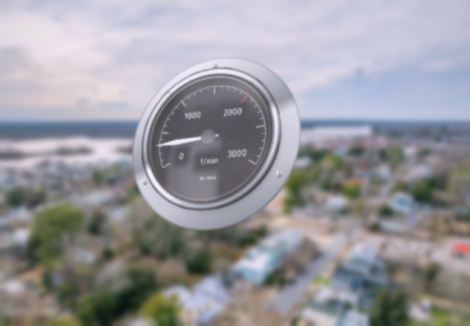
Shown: rpm 300
